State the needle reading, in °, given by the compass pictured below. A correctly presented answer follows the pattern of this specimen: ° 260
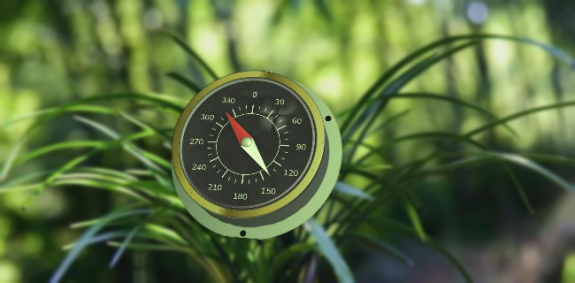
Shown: ° 320
